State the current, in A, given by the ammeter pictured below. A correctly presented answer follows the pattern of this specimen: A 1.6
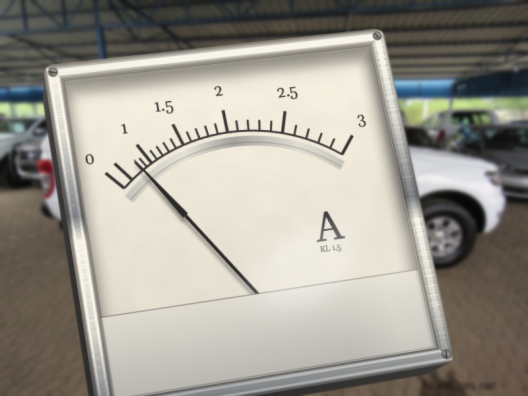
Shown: A 0.8
